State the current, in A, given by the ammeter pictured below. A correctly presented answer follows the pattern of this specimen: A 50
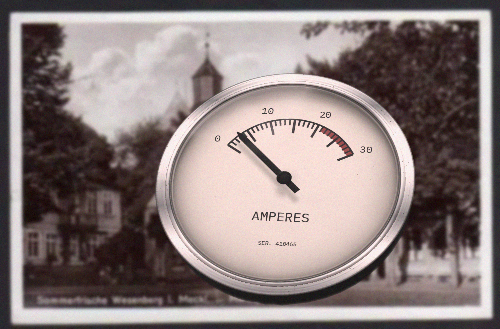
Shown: A 3
